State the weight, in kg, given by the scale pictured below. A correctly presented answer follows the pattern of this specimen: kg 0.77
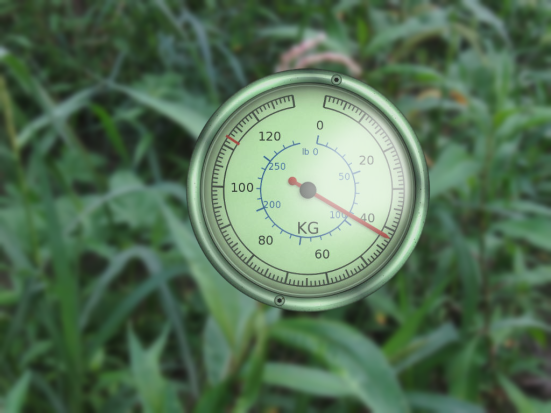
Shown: kg 42
